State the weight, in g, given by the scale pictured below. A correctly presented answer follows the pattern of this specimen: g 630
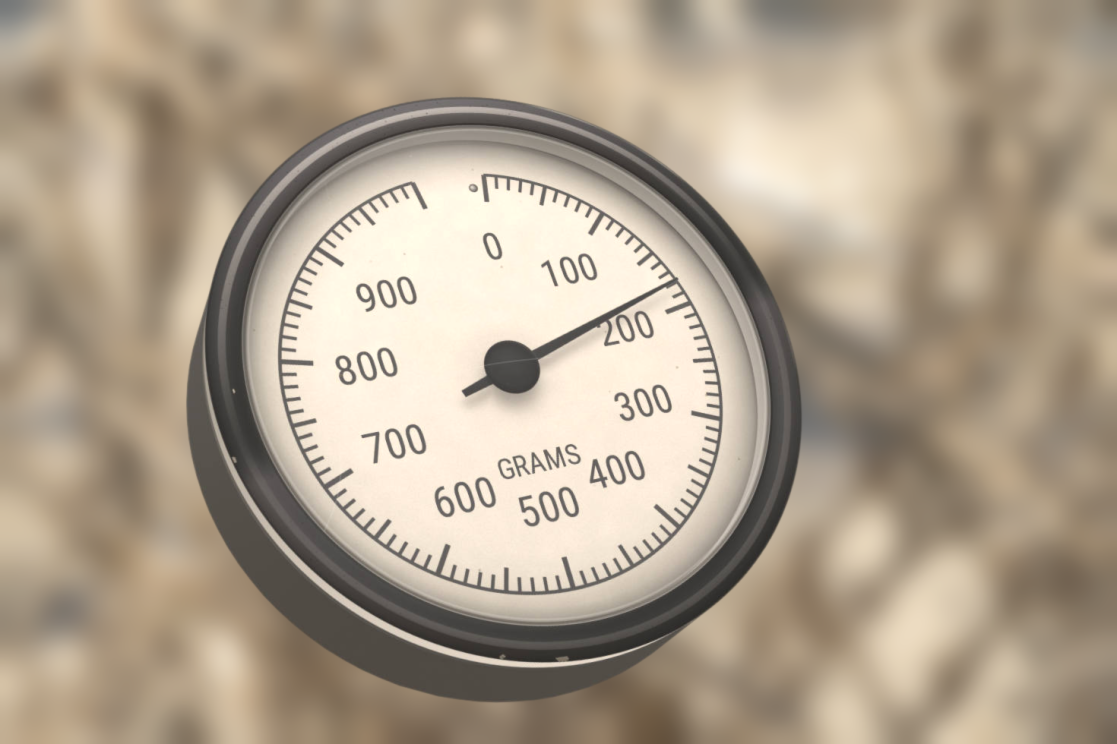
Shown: g 180
